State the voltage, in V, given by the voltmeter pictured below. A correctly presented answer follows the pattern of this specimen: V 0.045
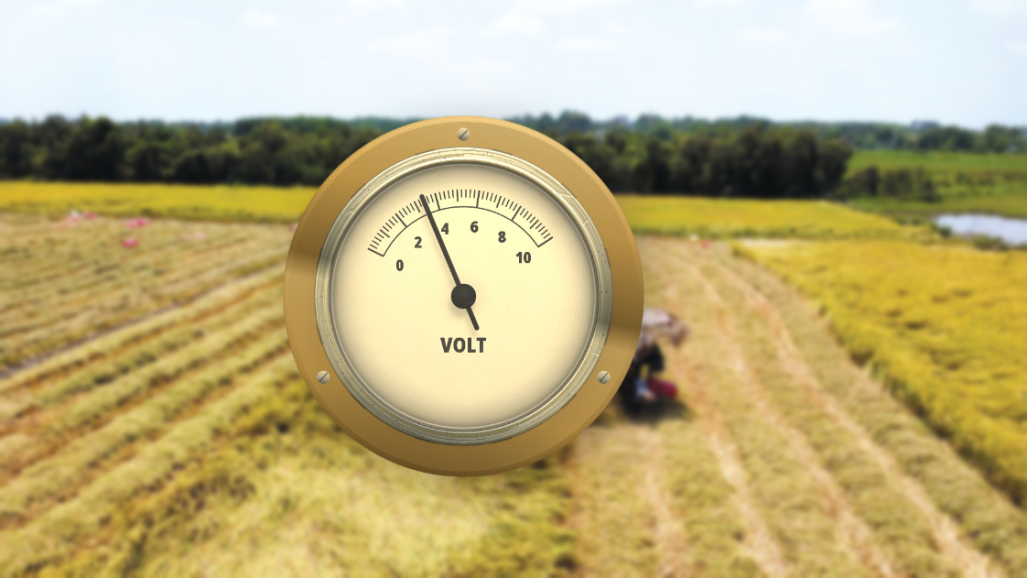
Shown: V 3.4
